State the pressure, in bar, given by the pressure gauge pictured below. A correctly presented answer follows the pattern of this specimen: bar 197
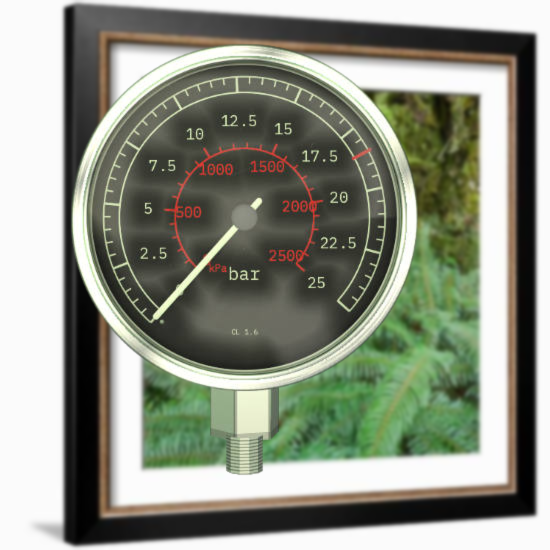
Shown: bar 0
